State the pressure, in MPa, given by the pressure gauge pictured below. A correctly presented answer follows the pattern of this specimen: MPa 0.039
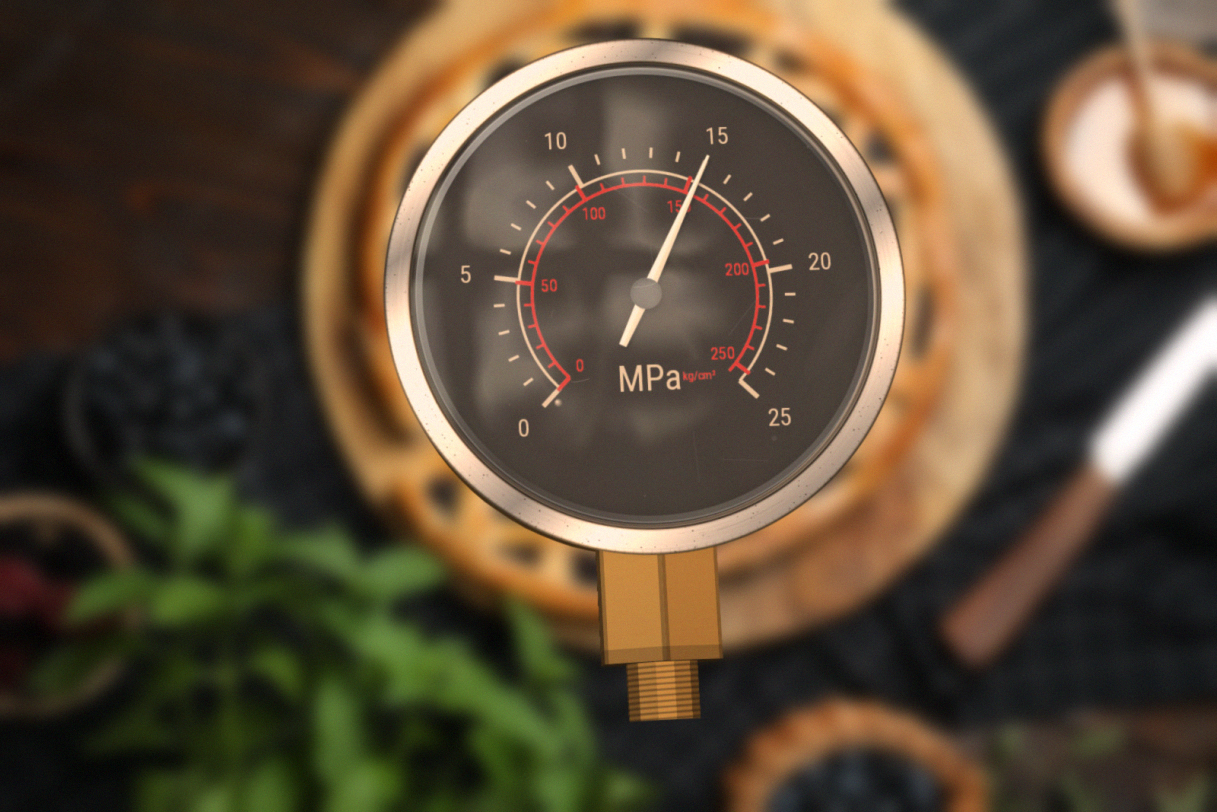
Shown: MPa 15
